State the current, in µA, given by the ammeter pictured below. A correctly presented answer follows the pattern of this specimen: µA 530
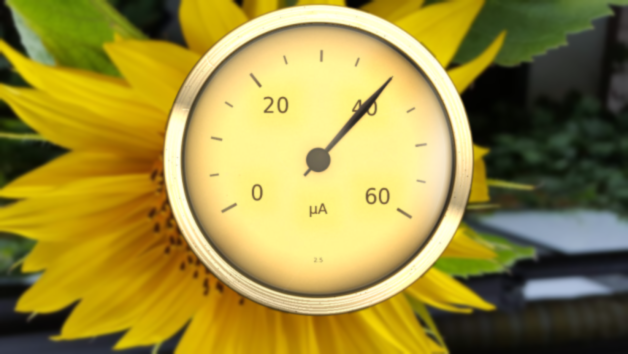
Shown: µA 40
